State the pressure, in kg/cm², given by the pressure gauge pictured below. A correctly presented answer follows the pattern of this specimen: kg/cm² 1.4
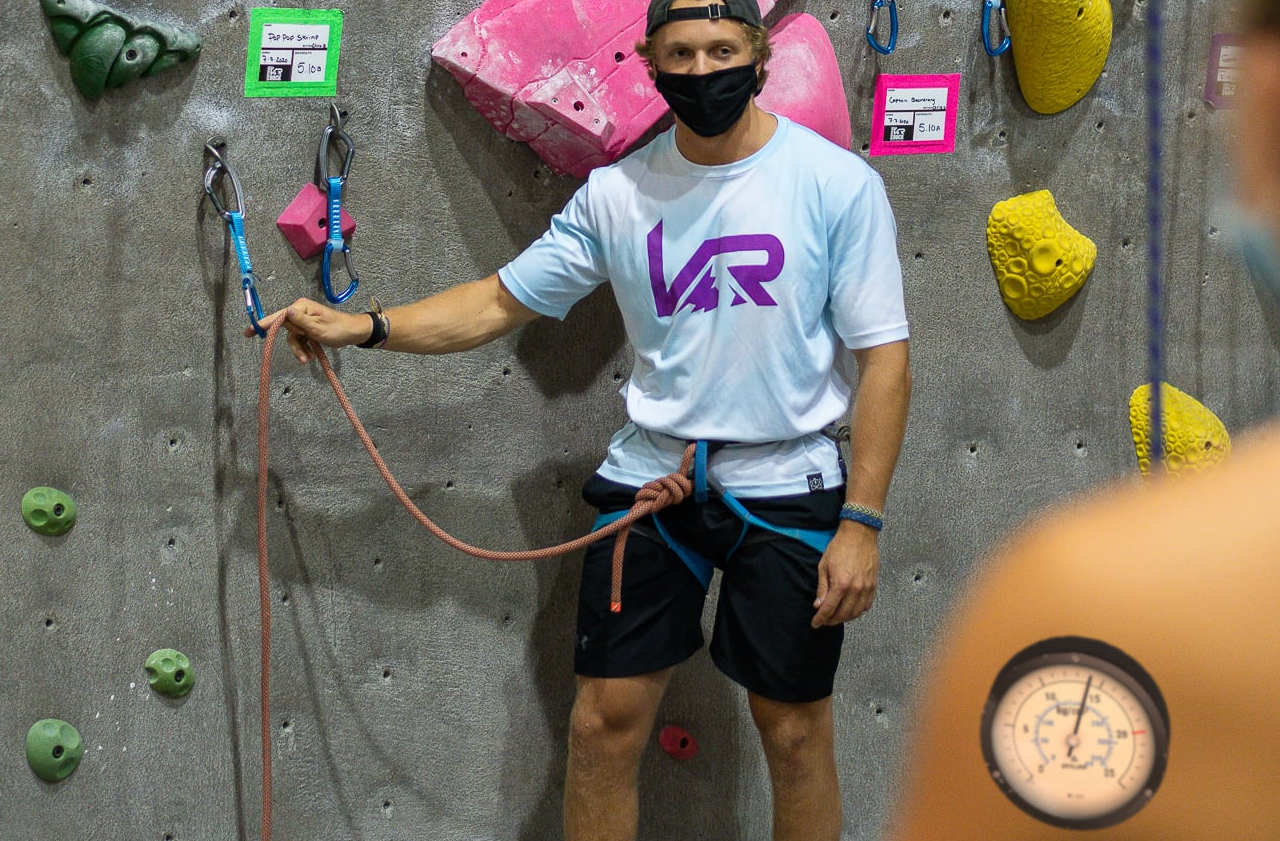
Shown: kg/cm² 14
